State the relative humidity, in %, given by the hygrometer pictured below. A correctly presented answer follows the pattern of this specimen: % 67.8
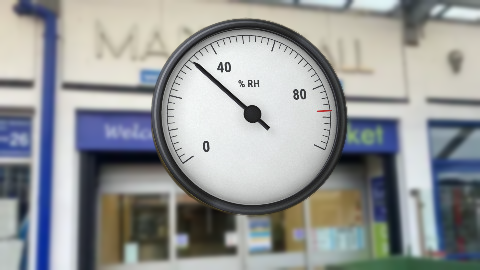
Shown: % 32
